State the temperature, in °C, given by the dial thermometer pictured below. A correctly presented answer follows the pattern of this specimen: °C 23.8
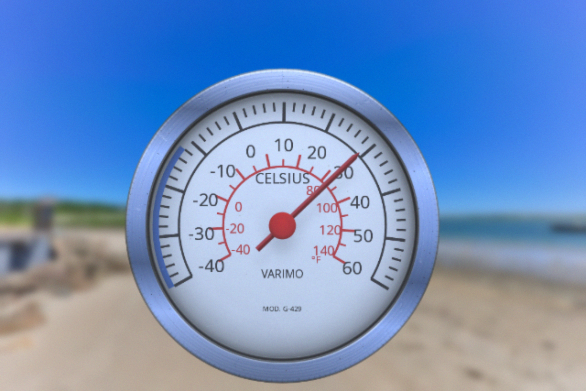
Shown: °C 29
